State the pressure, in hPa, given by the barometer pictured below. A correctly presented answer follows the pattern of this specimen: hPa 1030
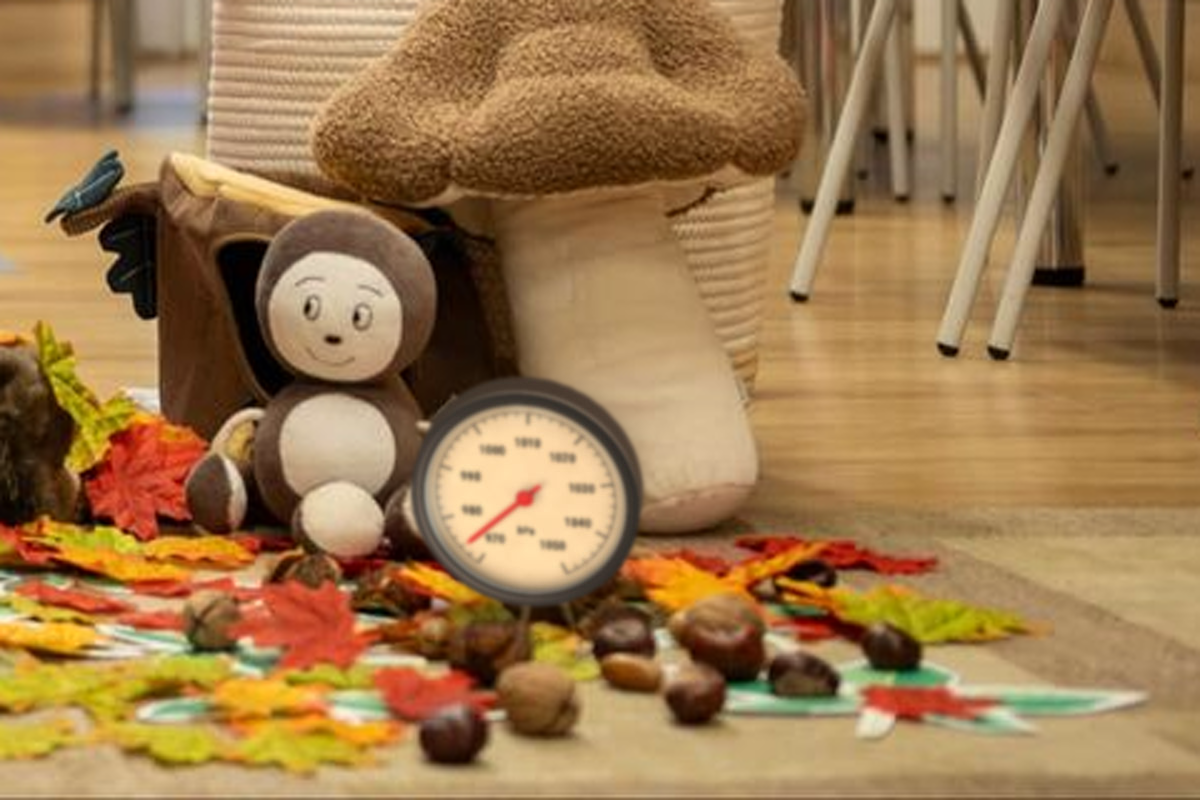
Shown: hPa 974
